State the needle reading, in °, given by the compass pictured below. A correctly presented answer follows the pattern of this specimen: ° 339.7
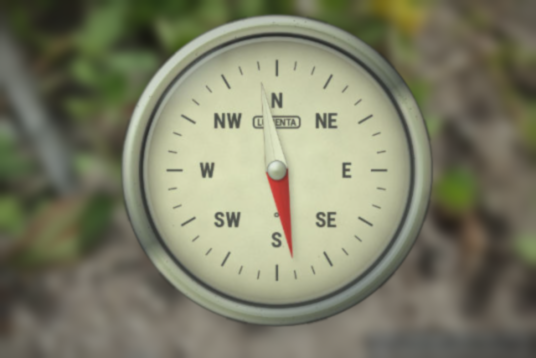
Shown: ° 170
